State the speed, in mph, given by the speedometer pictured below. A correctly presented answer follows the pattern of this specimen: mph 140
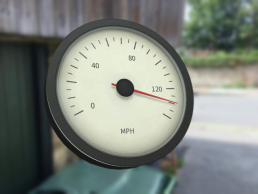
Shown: mph 130
